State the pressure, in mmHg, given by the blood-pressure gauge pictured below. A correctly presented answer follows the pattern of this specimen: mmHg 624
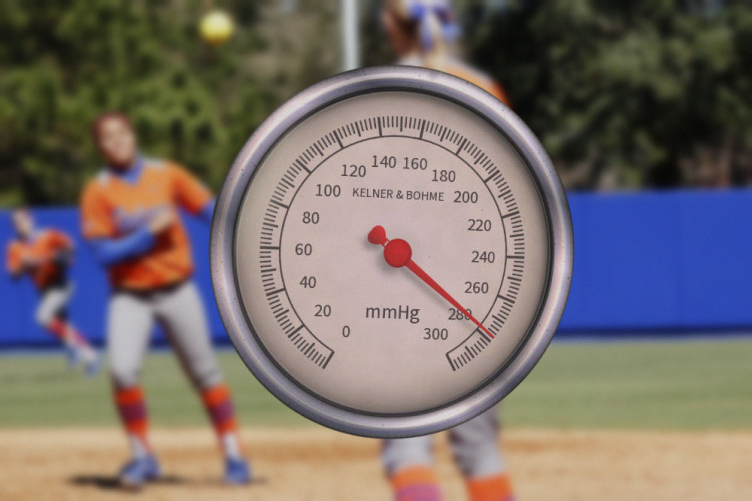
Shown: mmHg 278
